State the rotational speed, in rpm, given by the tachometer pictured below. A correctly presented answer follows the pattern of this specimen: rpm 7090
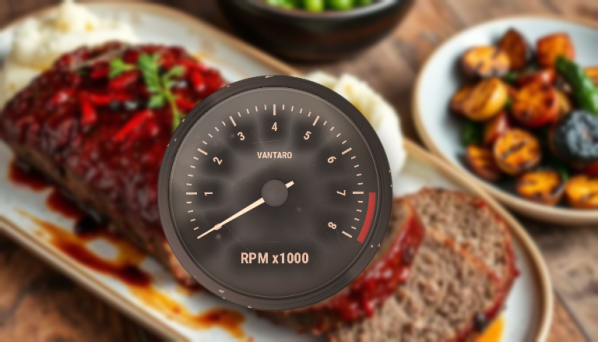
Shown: rpm 0
